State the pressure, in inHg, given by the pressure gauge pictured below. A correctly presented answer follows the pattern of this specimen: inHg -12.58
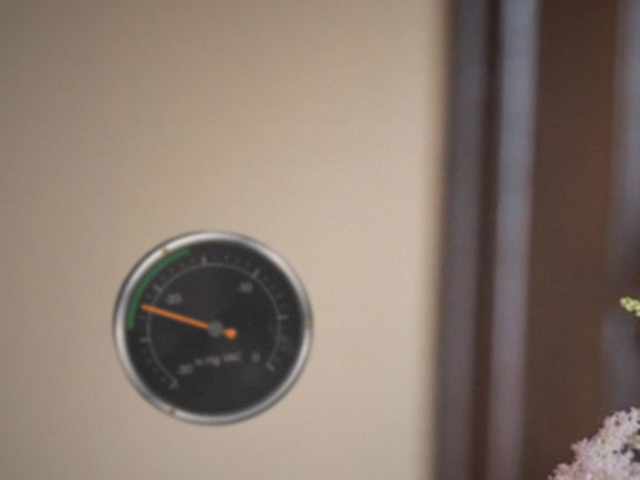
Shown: inHg -22
